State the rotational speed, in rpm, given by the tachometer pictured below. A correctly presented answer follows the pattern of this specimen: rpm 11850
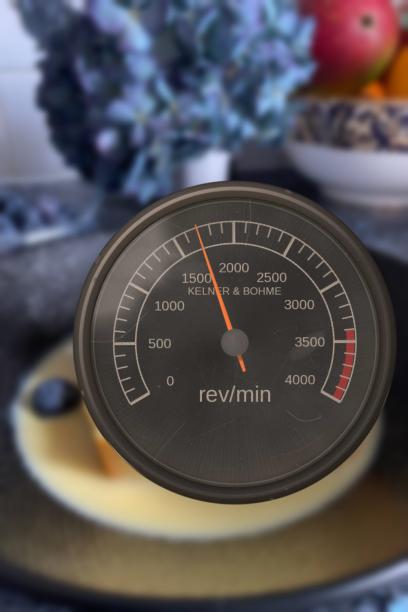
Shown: rpm 1700
